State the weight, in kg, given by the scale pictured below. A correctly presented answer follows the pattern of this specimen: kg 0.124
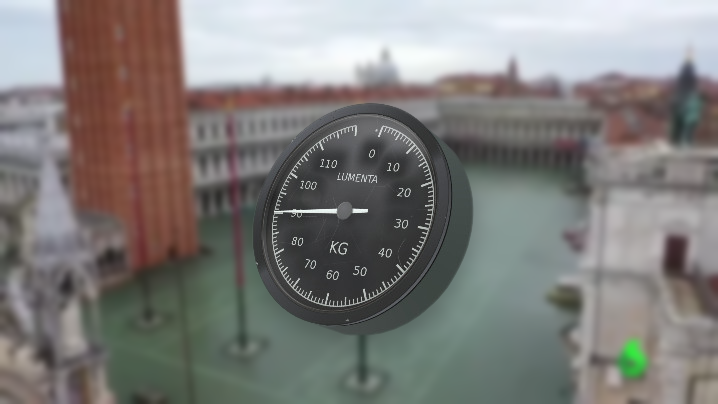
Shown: kg 90
